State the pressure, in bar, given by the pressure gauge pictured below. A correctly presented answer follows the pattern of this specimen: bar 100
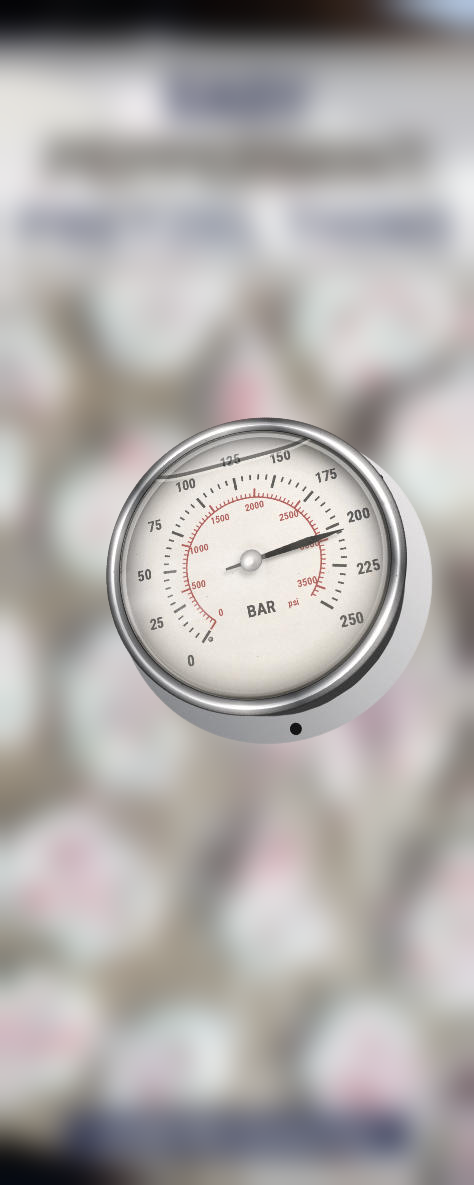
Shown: bar 205
